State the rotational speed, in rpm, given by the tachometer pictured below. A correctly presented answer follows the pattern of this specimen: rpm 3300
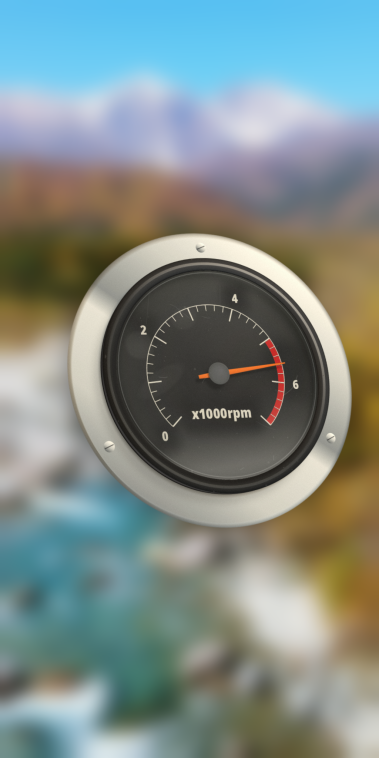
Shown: rpm 5600
